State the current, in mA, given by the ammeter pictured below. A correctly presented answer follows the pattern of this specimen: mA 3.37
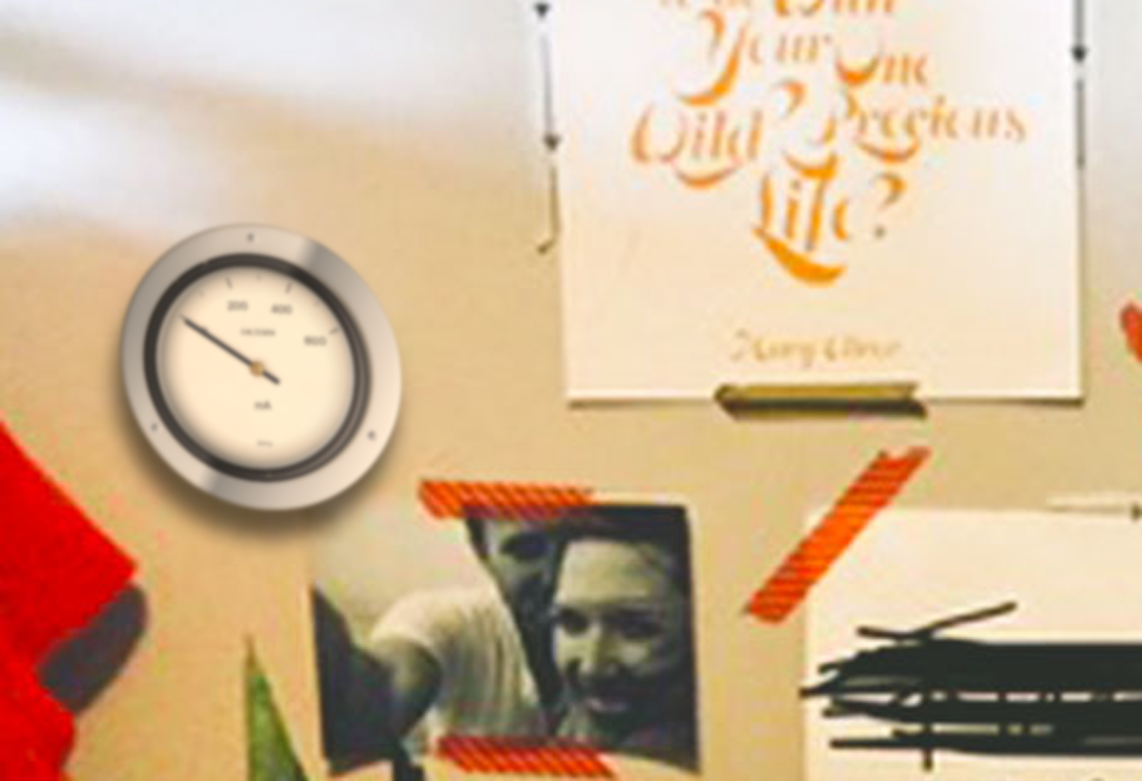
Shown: mA 0
